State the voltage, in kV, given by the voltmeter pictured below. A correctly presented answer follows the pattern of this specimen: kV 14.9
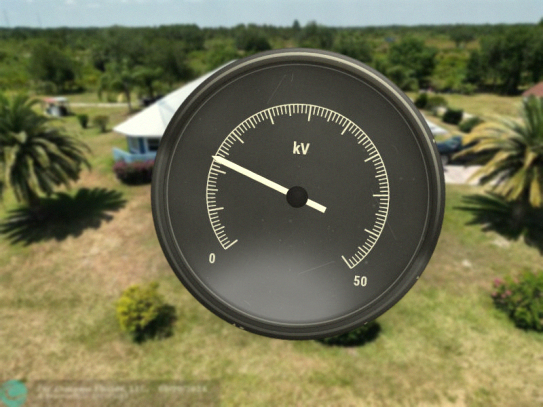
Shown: kV 11.5
